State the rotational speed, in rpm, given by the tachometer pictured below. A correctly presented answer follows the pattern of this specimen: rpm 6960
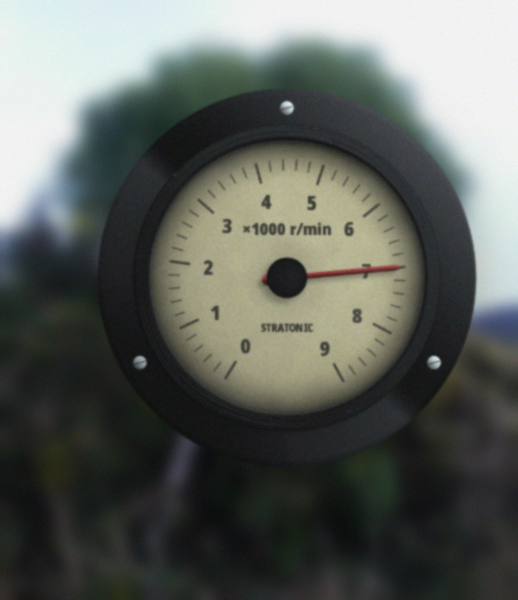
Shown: rpm 7000
